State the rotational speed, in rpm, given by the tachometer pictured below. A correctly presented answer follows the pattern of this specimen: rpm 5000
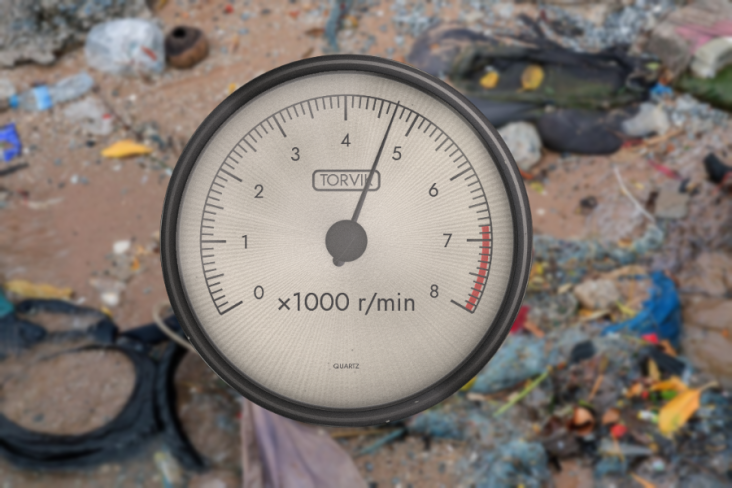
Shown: rpm 4700
